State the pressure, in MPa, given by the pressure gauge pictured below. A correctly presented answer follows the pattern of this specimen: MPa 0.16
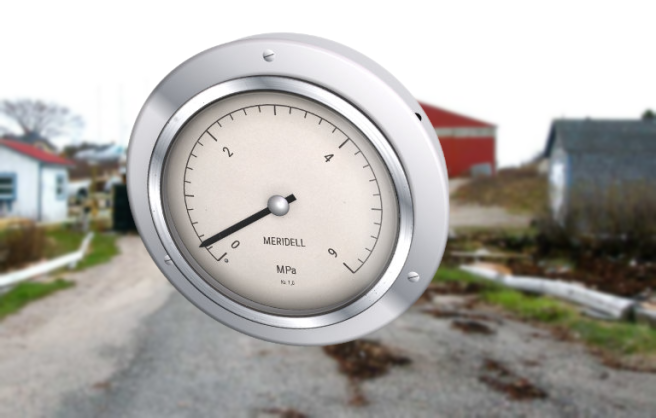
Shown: MPa 0.3
